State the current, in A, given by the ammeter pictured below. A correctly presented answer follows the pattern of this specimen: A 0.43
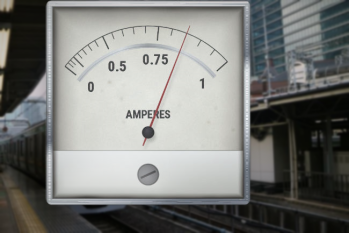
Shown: A 0.85
